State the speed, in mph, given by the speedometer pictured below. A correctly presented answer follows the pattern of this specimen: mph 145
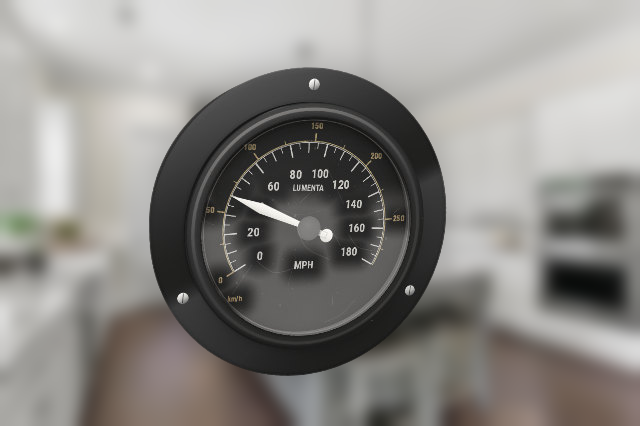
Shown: mph 40
